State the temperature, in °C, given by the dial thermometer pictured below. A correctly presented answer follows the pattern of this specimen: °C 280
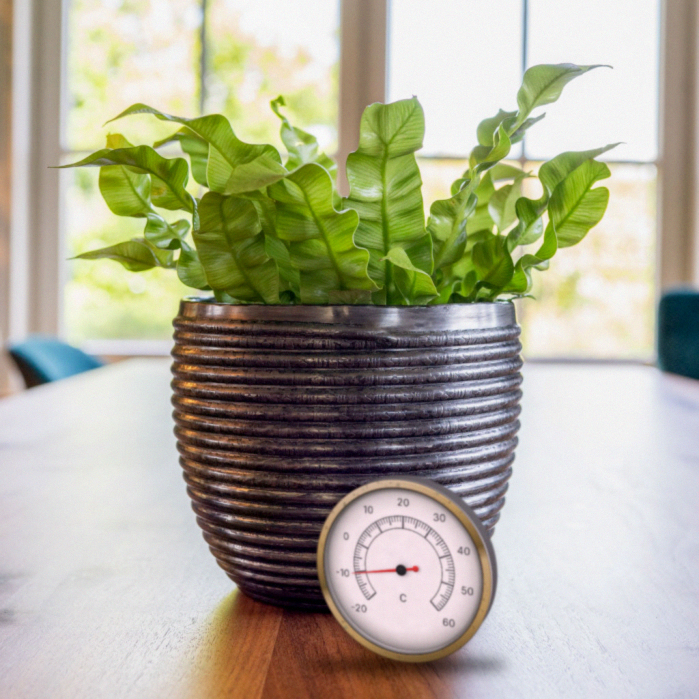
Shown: °C -10
